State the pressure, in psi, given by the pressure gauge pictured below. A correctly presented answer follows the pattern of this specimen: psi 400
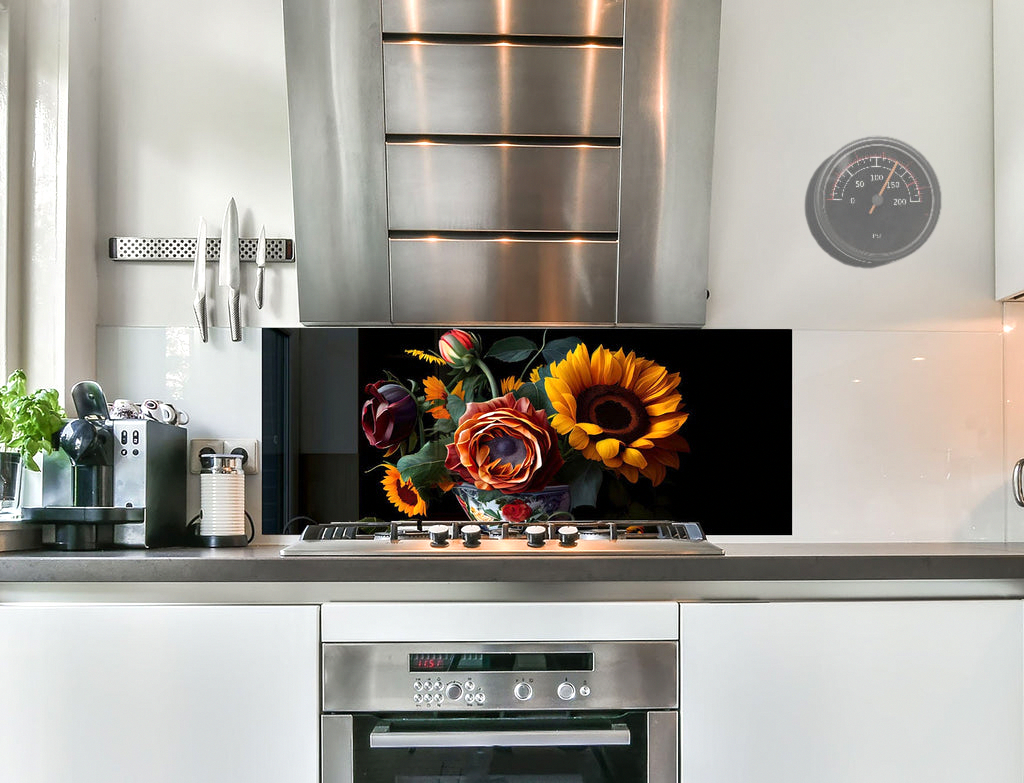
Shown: psi 130
